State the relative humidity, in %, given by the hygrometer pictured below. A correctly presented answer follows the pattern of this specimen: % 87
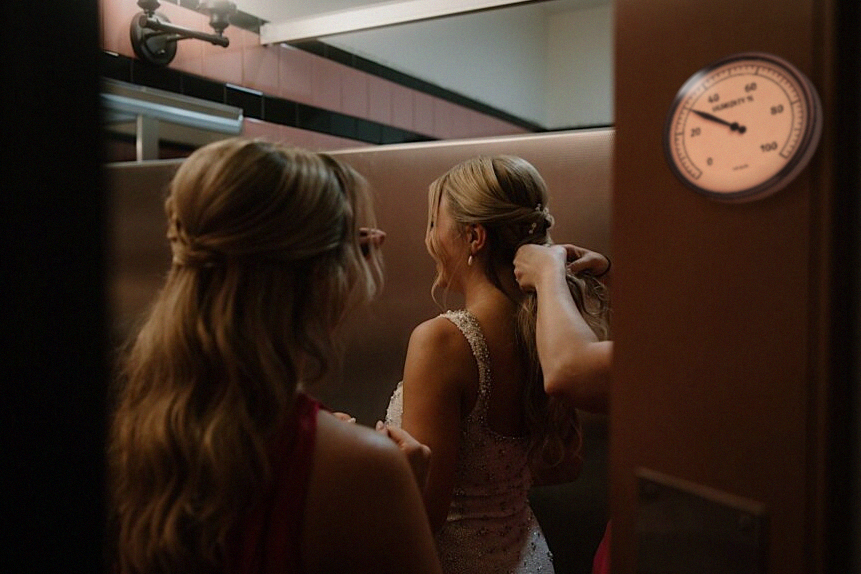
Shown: % 30
